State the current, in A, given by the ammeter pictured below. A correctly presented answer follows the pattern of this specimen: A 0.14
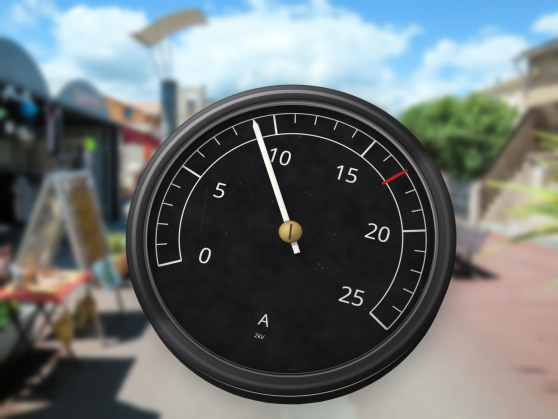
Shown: A 9
